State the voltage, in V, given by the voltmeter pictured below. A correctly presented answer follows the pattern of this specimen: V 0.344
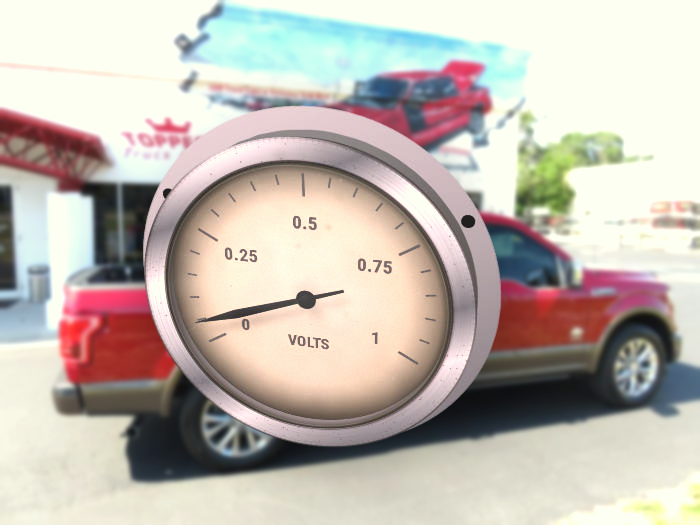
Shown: V 0.05
